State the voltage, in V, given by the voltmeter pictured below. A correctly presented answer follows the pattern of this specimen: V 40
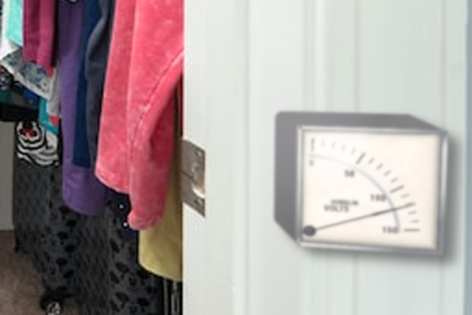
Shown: V 120
